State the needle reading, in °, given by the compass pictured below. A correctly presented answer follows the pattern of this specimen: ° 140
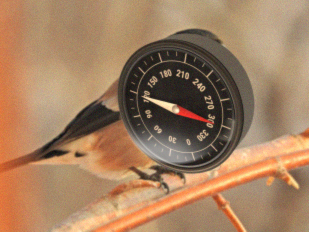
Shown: ° 300
